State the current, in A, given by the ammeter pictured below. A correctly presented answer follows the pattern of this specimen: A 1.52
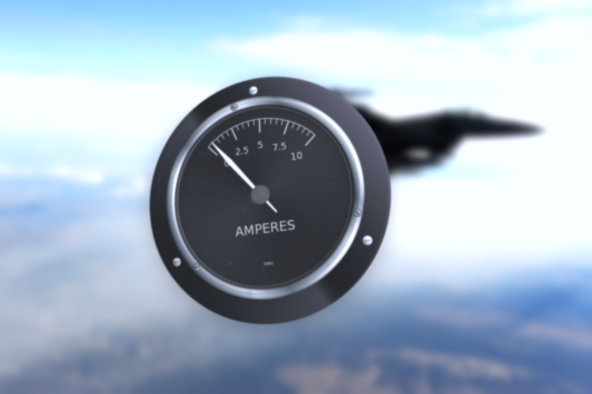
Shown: A 0.5
